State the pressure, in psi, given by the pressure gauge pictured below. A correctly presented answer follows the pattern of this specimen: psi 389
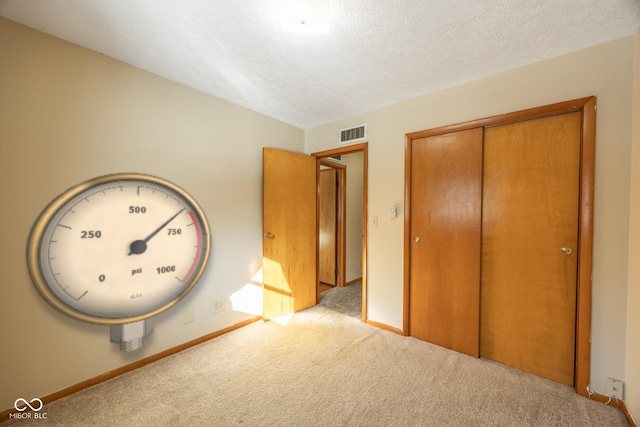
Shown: psi 675
